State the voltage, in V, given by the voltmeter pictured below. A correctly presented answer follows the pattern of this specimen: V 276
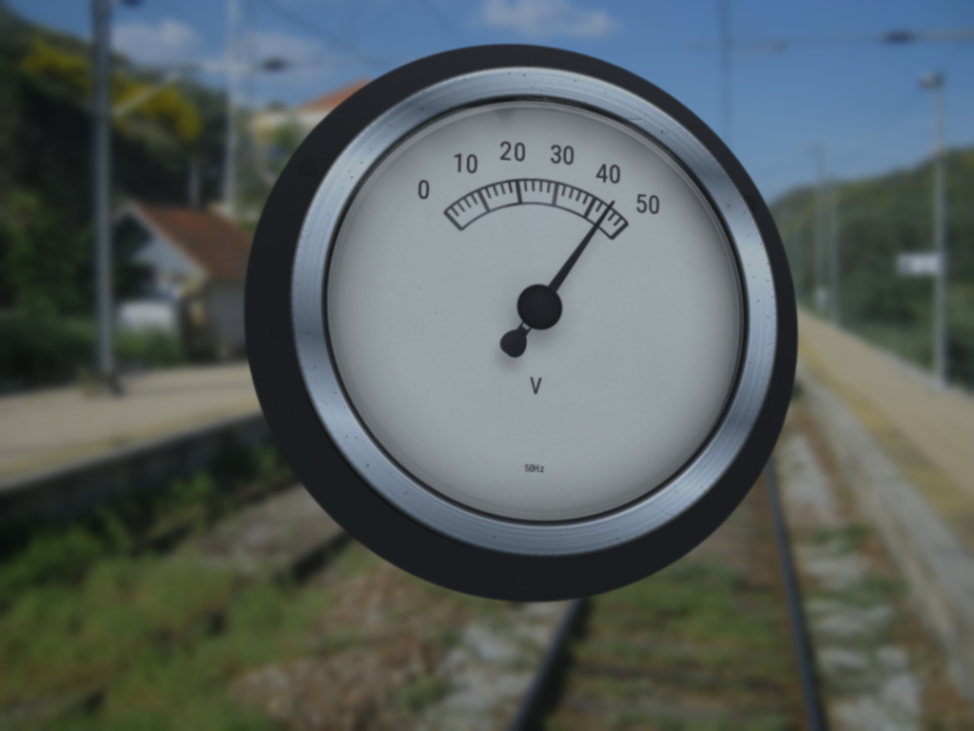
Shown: V 44
